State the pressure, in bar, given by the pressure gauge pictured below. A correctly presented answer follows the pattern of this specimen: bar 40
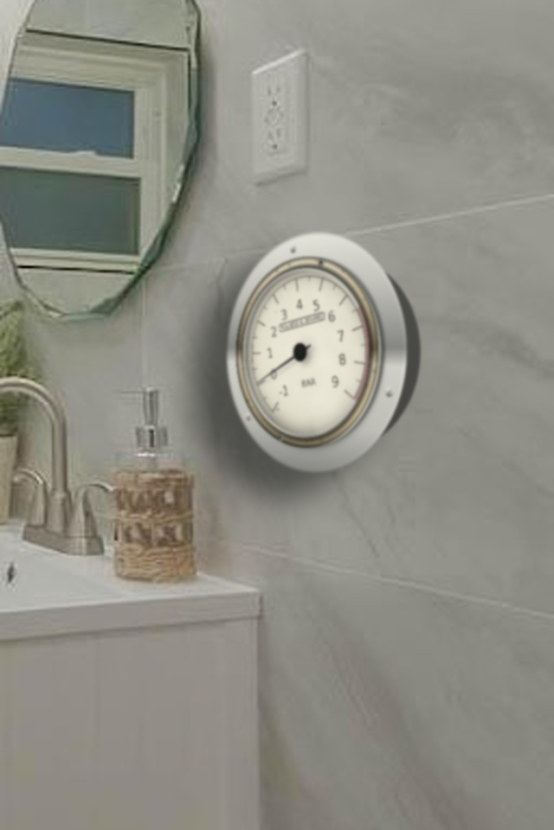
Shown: bar 0
